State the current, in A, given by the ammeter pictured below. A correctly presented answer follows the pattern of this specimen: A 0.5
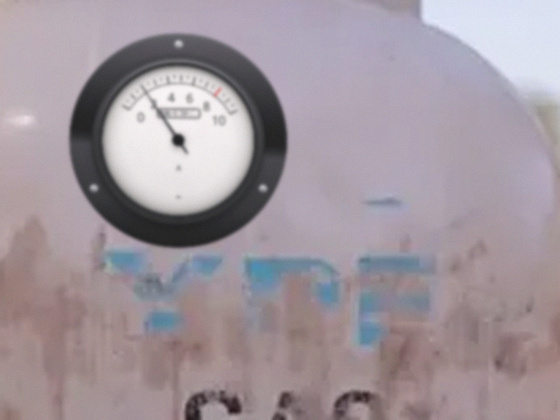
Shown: A 2
